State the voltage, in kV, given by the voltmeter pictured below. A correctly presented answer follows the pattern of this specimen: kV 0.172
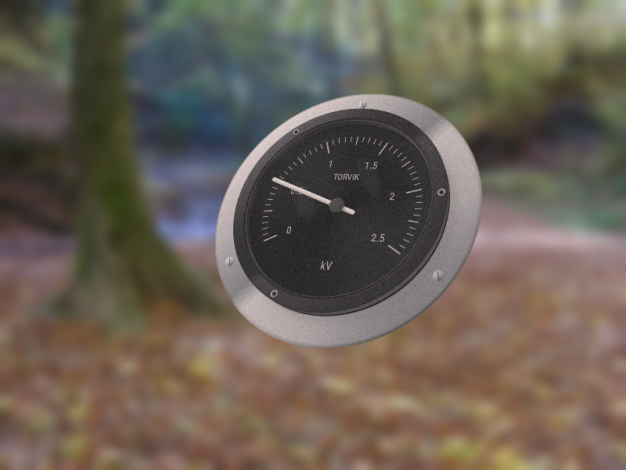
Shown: kV 0.5
